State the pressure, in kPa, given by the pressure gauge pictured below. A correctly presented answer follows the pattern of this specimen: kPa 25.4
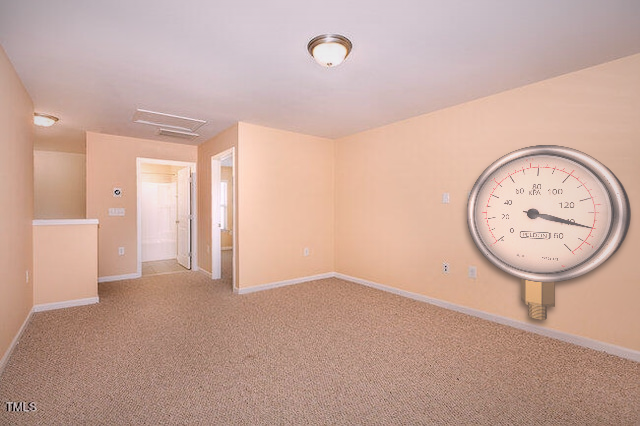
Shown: kPa 140
